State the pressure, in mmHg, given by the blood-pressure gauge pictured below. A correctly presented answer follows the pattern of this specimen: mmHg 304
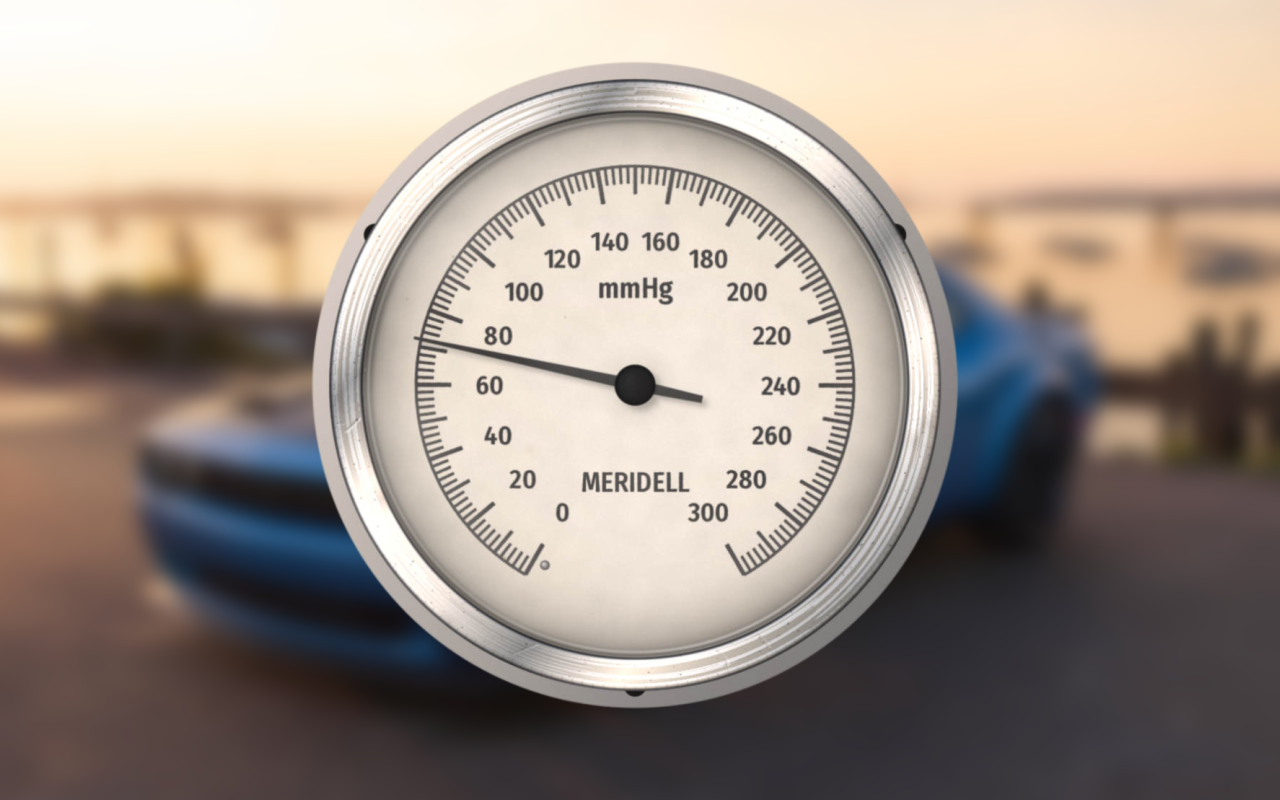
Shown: mmHg 72
